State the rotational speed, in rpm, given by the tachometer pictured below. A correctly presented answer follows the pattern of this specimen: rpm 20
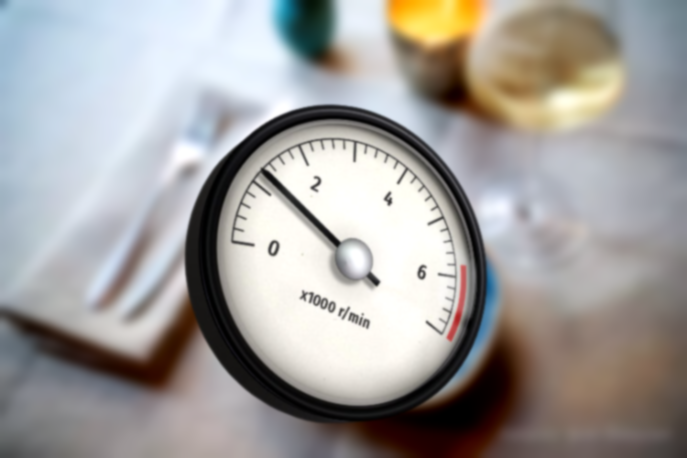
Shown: rpm 1200
